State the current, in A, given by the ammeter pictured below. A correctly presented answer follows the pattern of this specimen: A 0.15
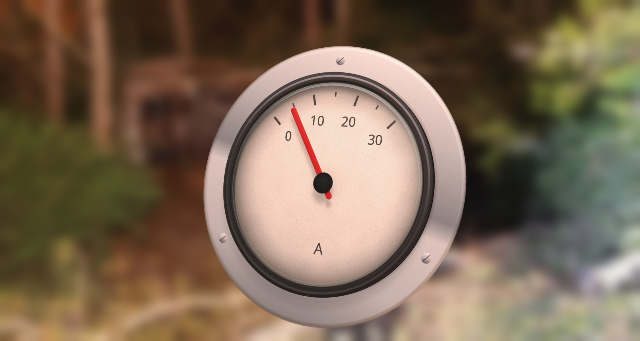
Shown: A 5
